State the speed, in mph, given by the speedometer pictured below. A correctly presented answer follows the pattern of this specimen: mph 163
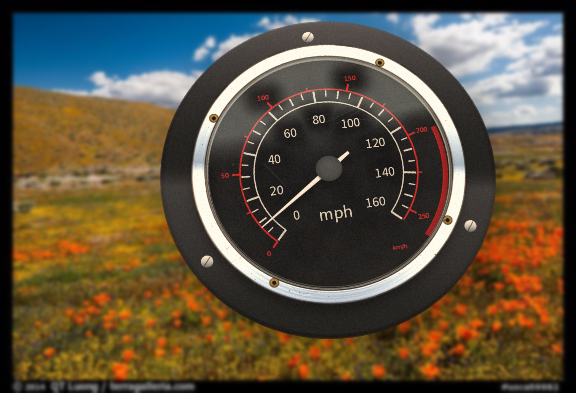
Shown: mph 7.5
